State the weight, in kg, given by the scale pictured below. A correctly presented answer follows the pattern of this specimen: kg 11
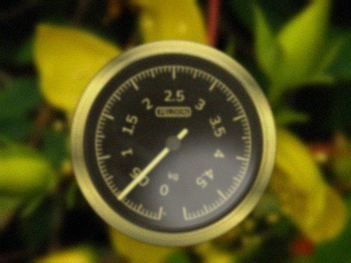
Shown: kg 0.5
